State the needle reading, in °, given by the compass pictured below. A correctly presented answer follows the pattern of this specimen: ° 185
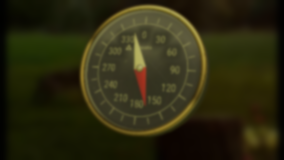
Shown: ° 165
